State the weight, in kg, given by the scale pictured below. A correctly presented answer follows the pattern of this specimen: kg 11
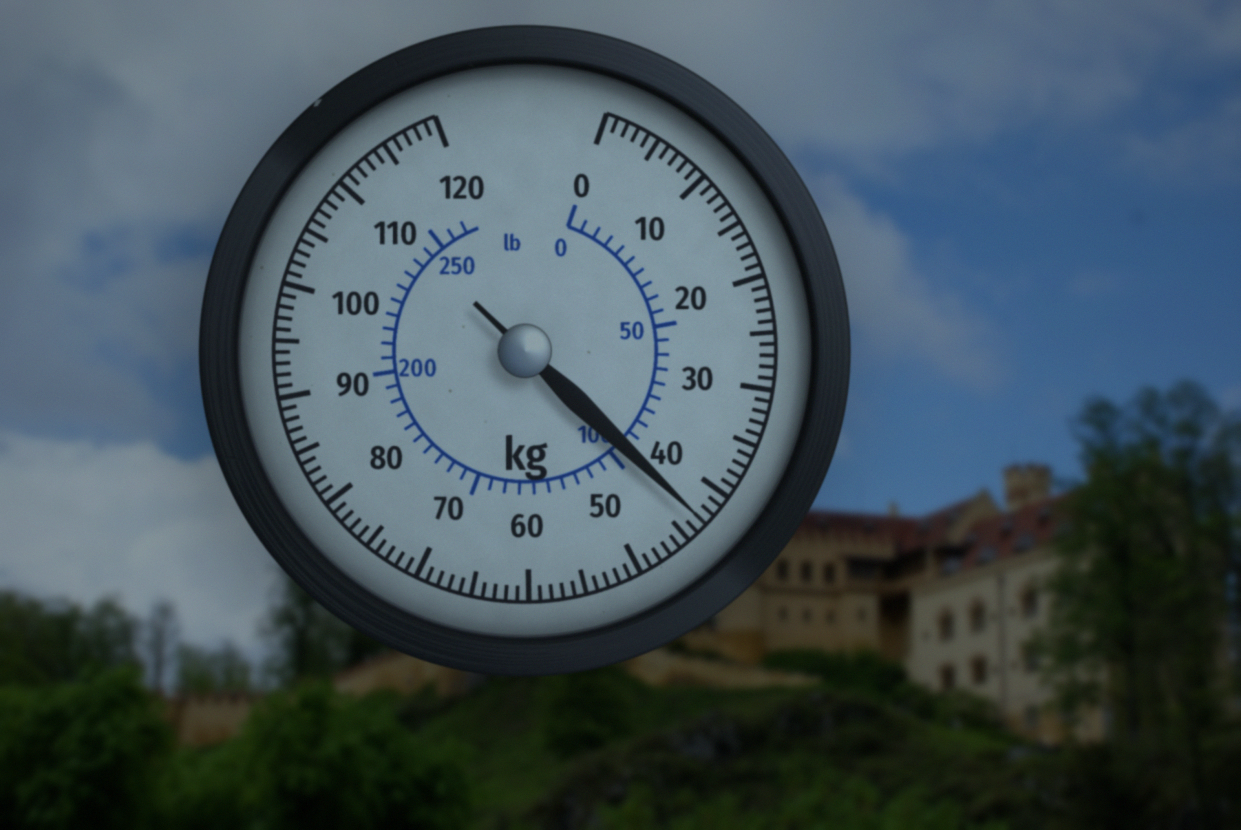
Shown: kg 43
